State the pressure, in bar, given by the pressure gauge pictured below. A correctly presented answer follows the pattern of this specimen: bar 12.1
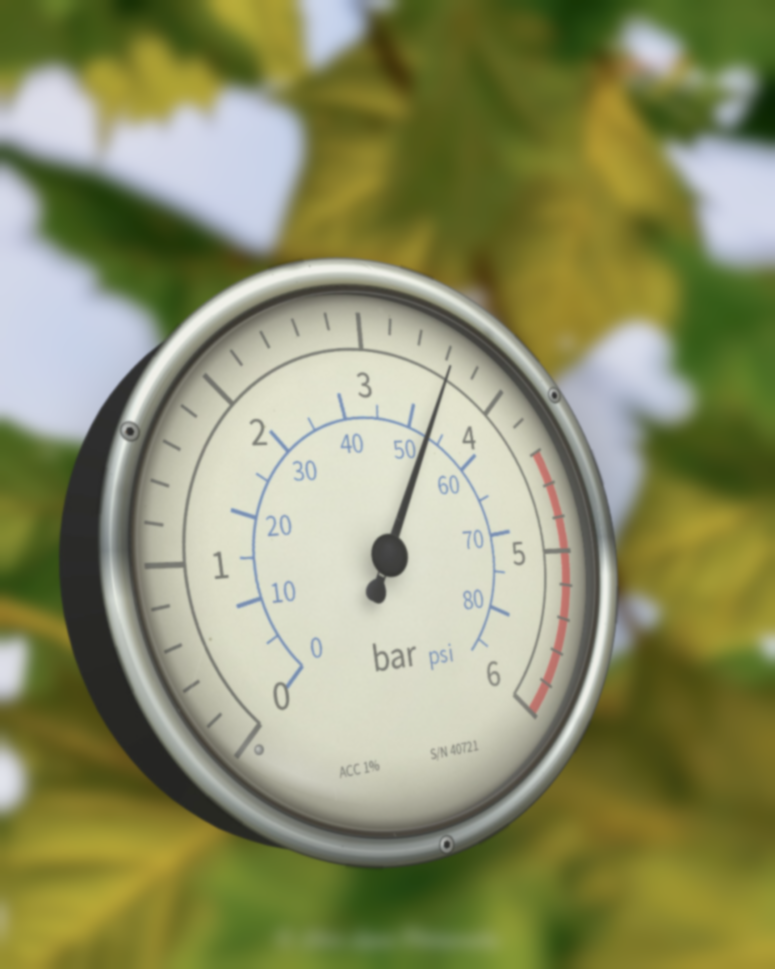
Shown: bar 3.6
